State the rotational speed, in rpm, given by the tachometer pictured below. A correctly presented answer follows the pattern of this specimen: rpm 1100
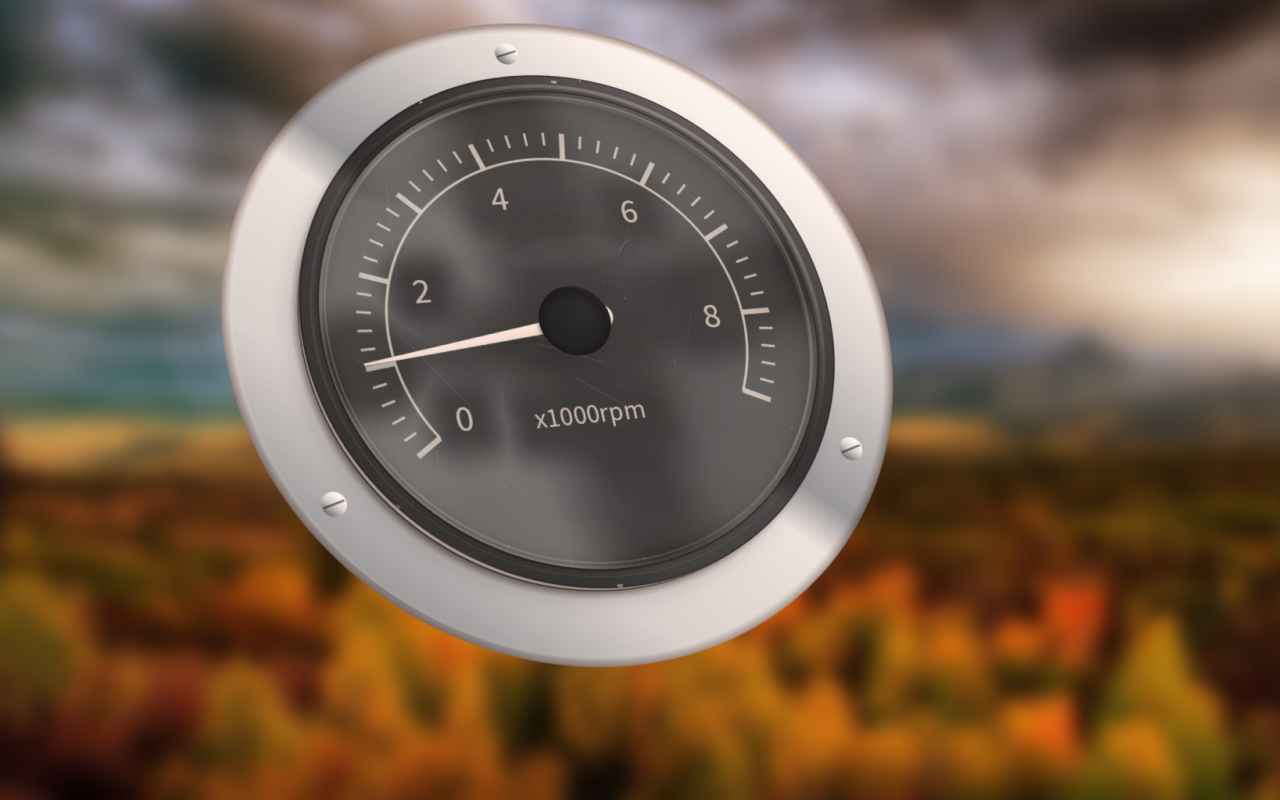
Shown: rpm 1000
